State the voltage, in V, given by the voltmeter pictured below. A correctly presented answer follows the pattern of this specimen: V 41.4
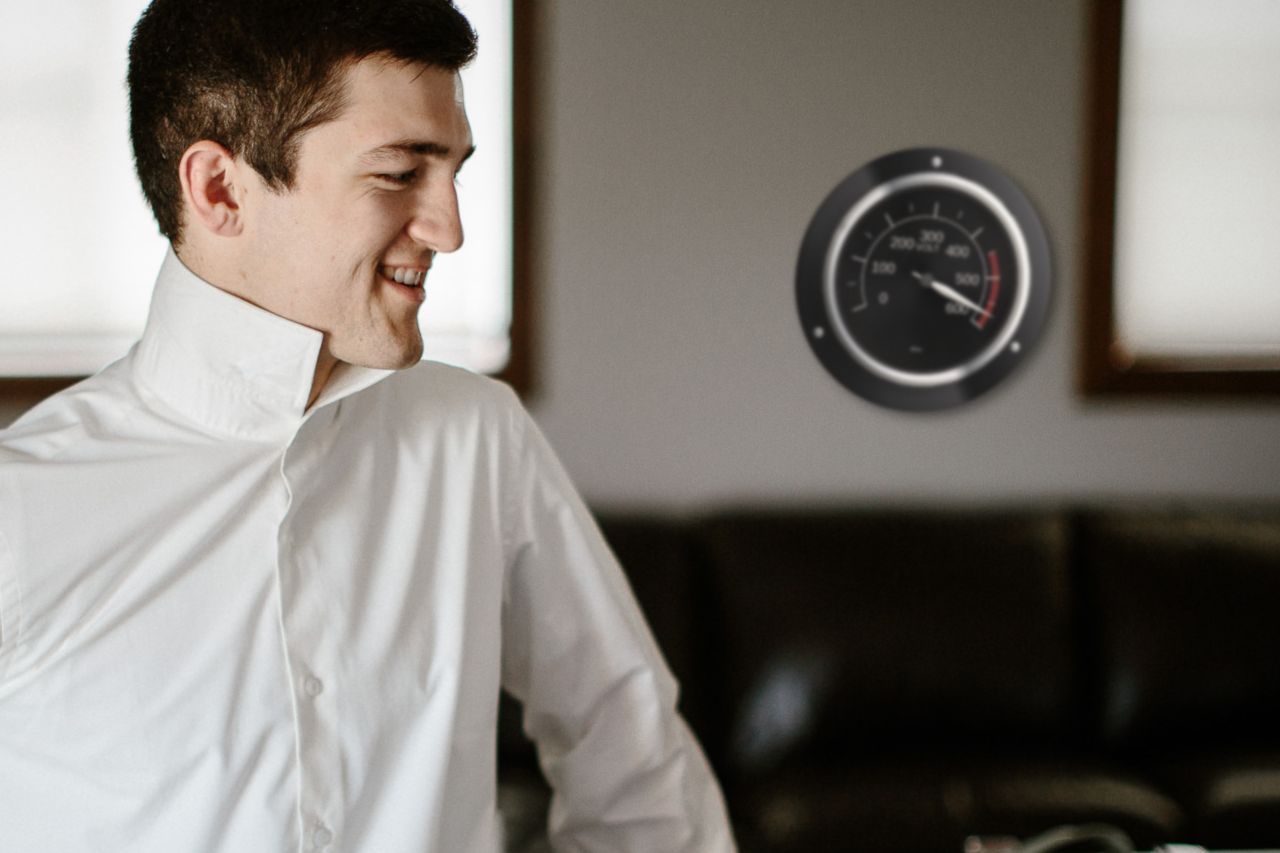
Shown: V 575
